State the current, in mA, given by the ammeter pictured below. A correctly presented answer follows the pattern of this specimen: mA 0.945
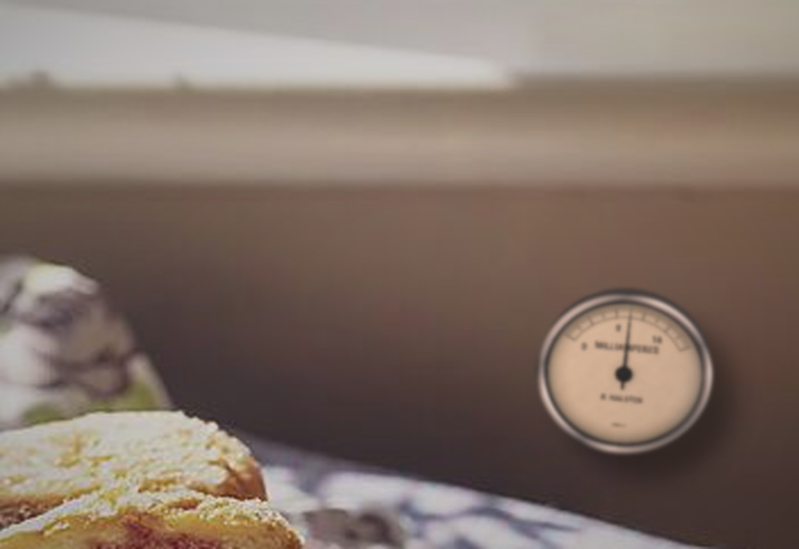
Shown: mA 10
